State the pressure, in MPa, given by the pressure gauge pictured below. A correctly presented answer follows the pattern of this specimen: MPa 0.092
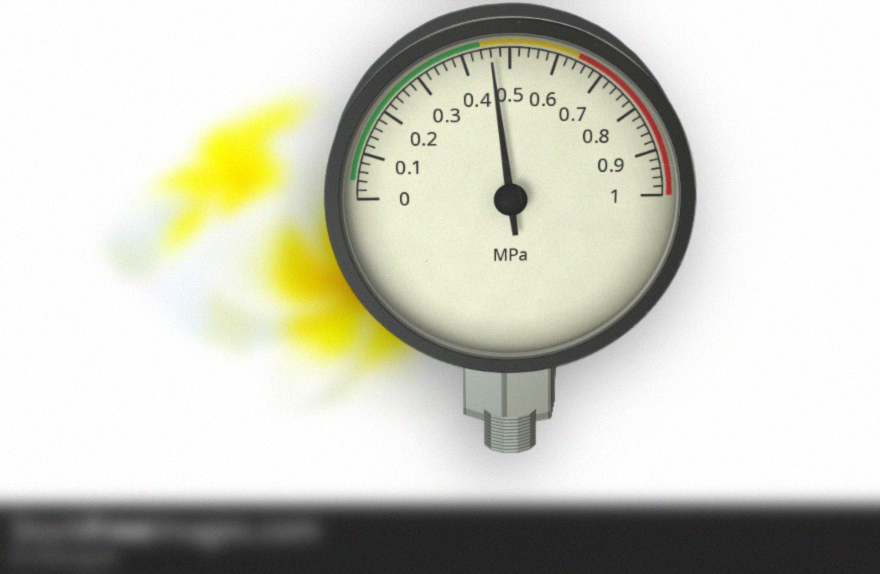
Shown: MPa 0.46
